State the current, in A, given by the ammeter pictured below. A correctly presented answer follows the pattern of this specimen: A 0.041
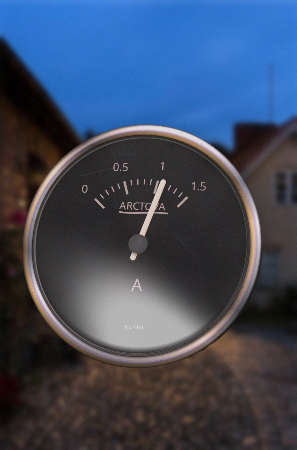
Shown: A 1.1
